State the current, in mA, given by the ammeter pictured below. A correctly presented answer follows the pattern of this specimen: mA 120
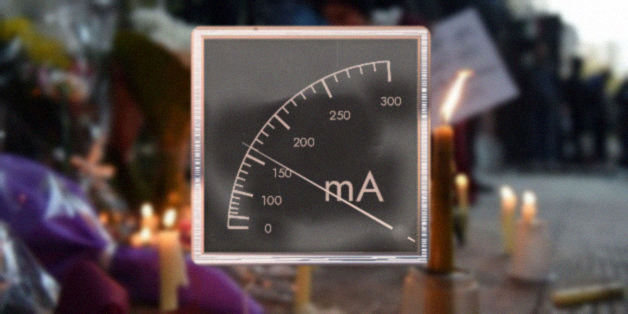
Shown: mA 160
